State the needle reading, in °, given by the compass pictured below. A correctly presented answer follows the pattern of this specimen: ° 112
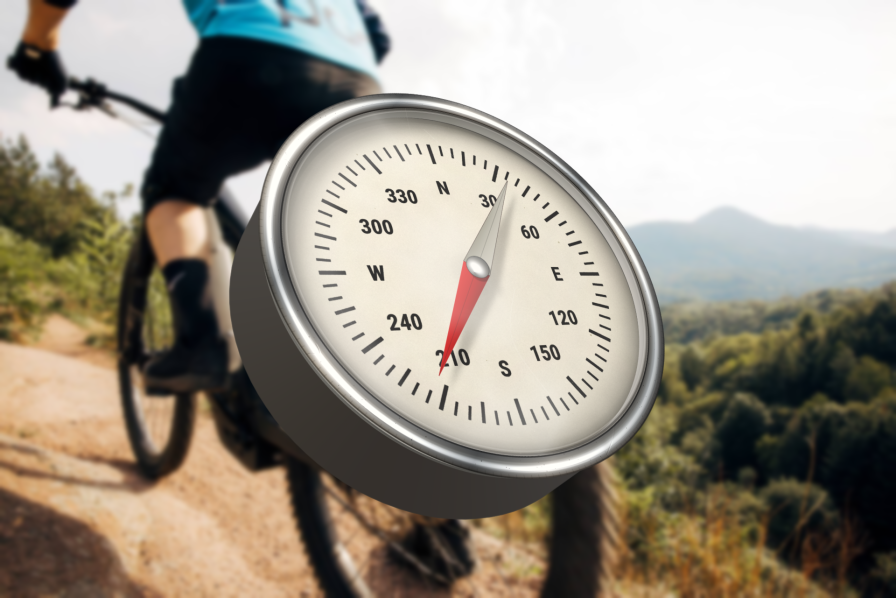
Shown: ° 215
